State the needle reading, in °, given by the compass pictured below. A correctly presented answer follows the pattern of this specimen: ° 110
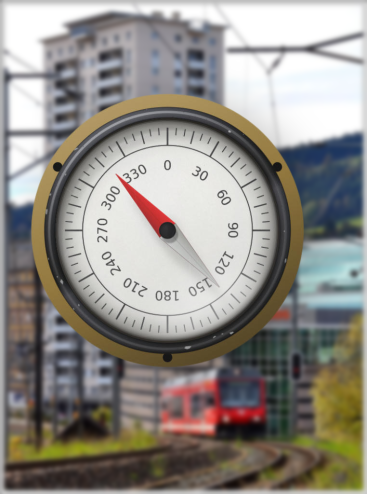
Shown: ° 317.5
